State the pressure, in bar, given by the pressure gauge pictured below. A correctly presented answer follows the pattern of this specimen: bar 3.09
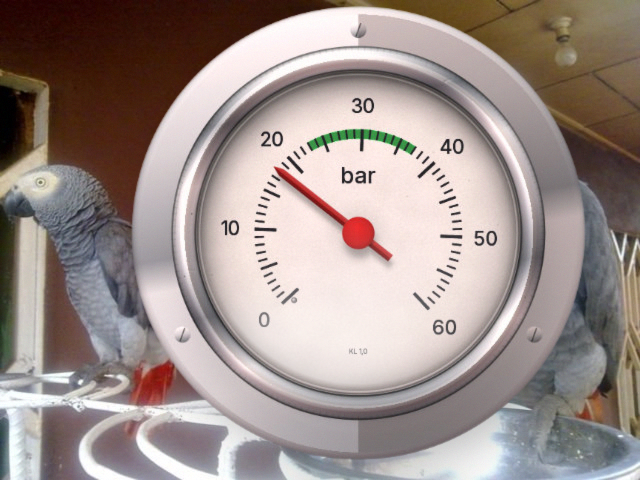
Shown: bar 18
